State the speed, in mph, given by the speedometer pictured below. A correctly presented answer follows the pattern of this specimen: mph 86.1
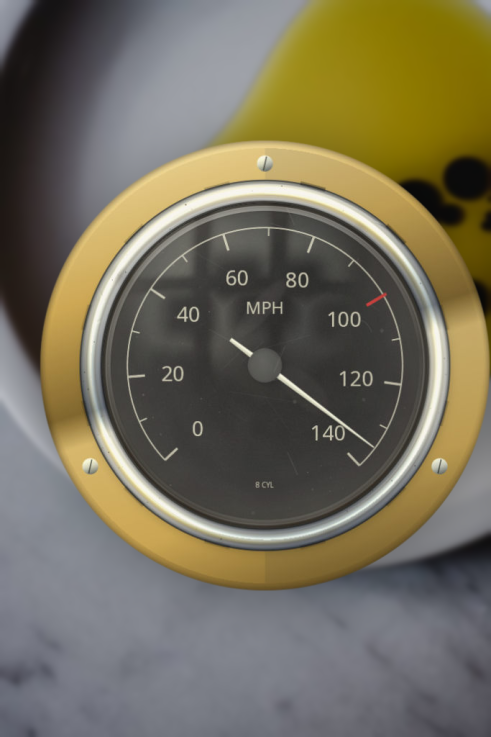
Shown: mph 135
